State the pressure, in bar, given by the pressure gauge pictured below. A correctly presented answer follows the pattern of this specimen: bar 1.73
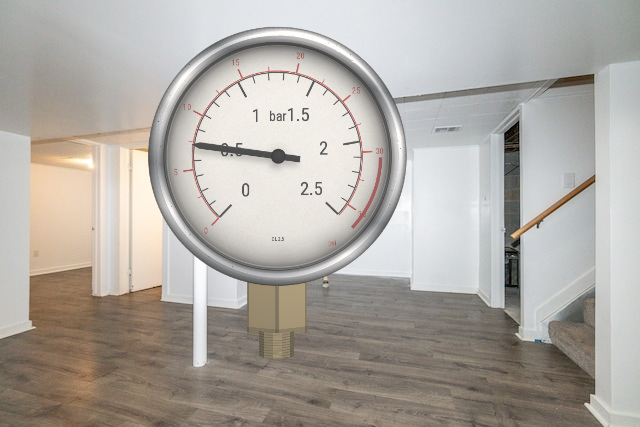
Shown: bar 0.5
